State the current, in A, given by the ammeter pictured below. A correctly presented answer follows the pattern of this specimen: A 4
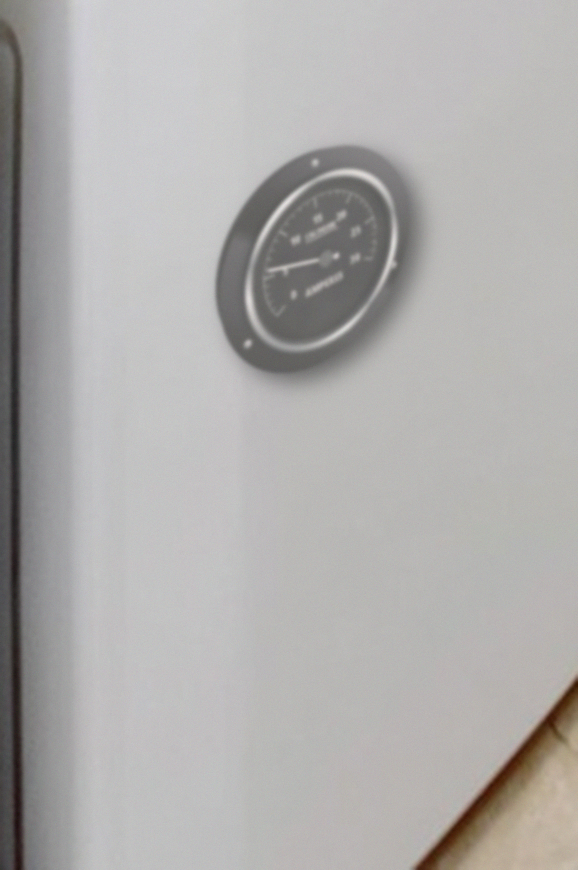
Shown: A 6
